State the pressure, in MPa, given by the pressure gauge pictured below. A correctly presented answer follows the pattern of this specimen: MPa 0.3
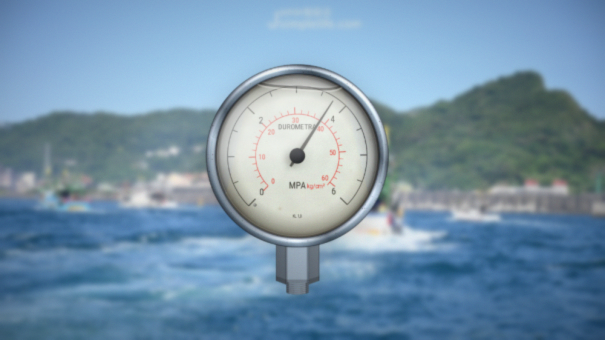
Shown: MPa 3.75
